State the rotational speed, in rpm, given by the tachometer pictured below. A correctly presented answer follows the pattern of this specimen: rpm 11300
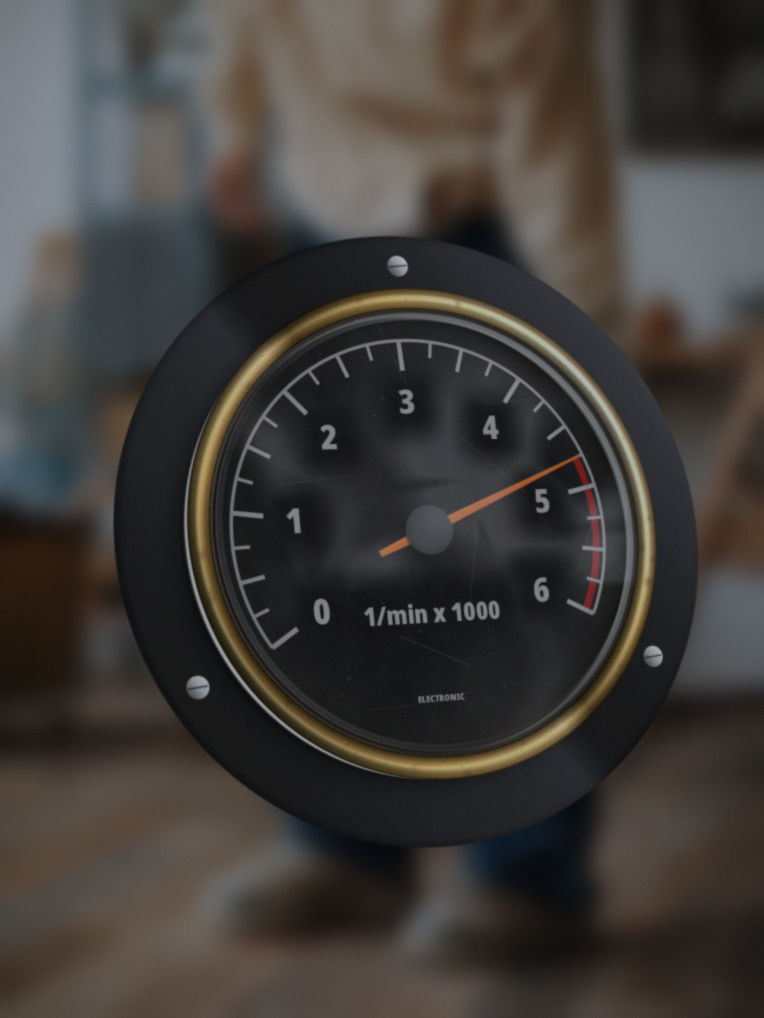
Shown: rpm 4750
